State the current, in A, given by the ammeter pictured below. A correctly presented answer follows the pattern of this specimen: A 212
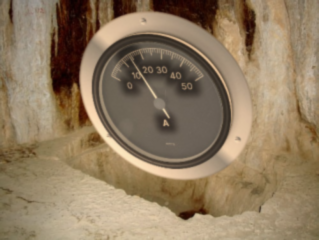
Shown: A 15
